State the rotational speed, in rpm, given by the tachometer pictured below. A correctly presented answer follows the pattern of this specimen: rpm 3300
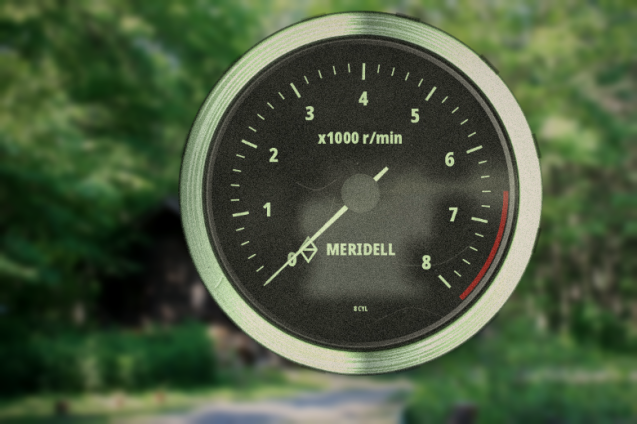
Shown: rpm 0
